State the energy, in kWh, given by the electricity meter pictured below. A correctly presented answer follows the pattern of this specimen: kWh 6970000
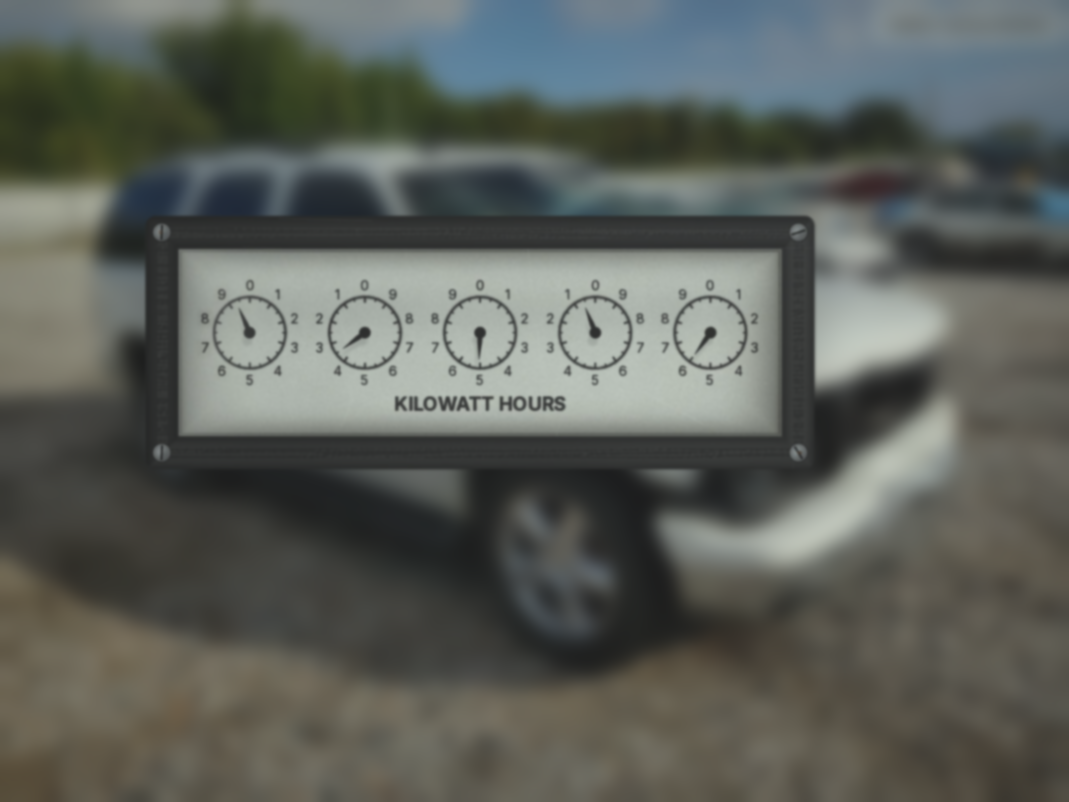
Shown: kWh 93506
